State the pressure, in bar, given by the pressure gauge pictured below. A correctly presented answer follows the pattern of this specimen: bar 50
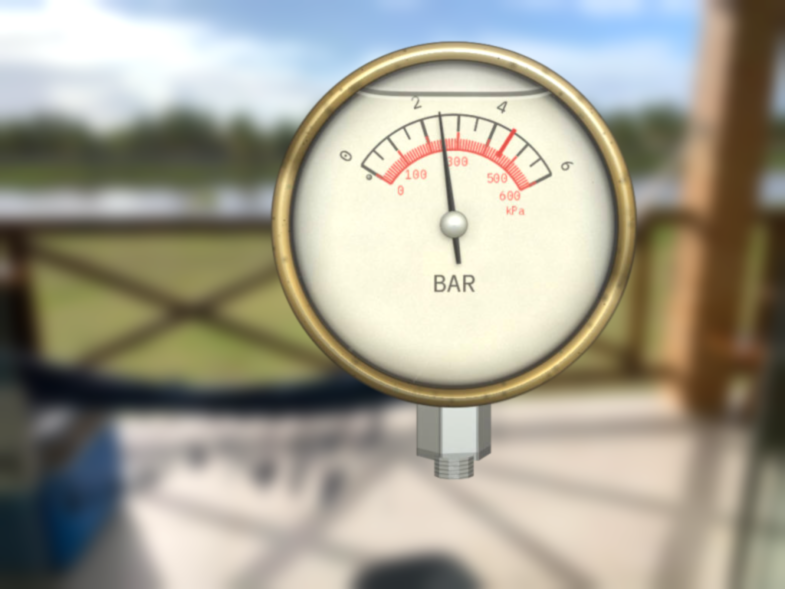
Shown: bar 2.5
